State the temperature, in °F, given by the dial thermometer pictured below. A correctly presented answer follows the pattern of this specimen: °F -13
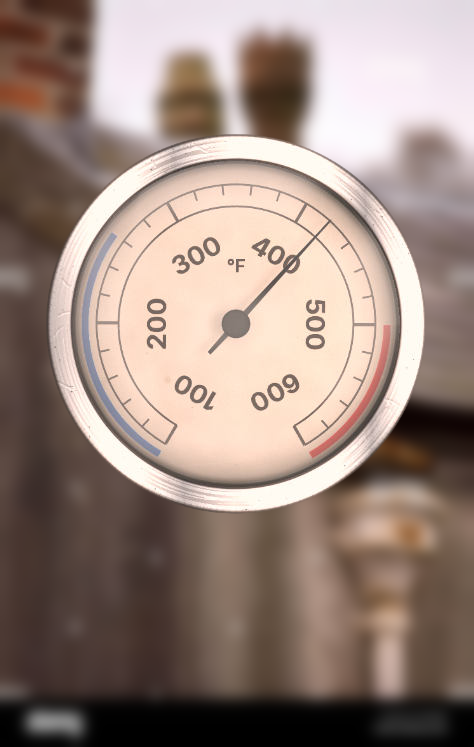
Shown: °F 420
